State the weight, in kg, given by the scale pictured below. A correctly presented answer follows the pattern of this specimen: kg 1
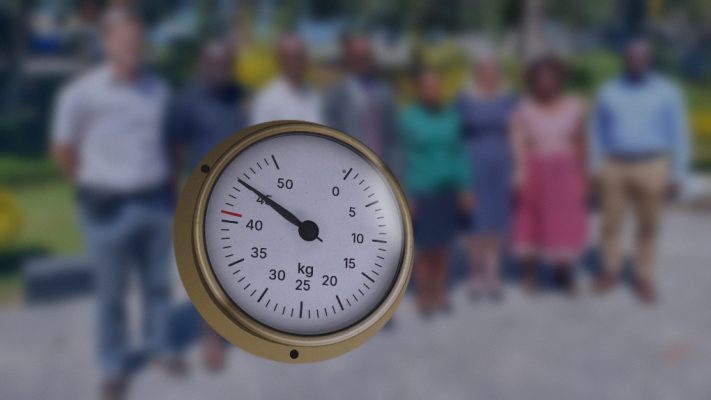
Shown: kg 45
